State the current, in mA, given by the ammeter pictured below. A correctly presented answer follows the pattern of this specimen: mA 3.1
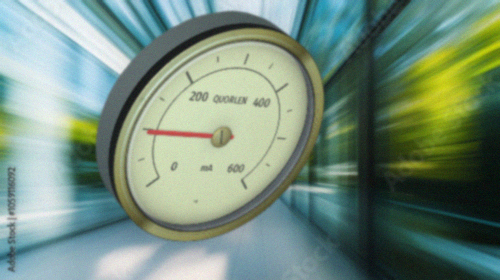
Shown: mA 100
